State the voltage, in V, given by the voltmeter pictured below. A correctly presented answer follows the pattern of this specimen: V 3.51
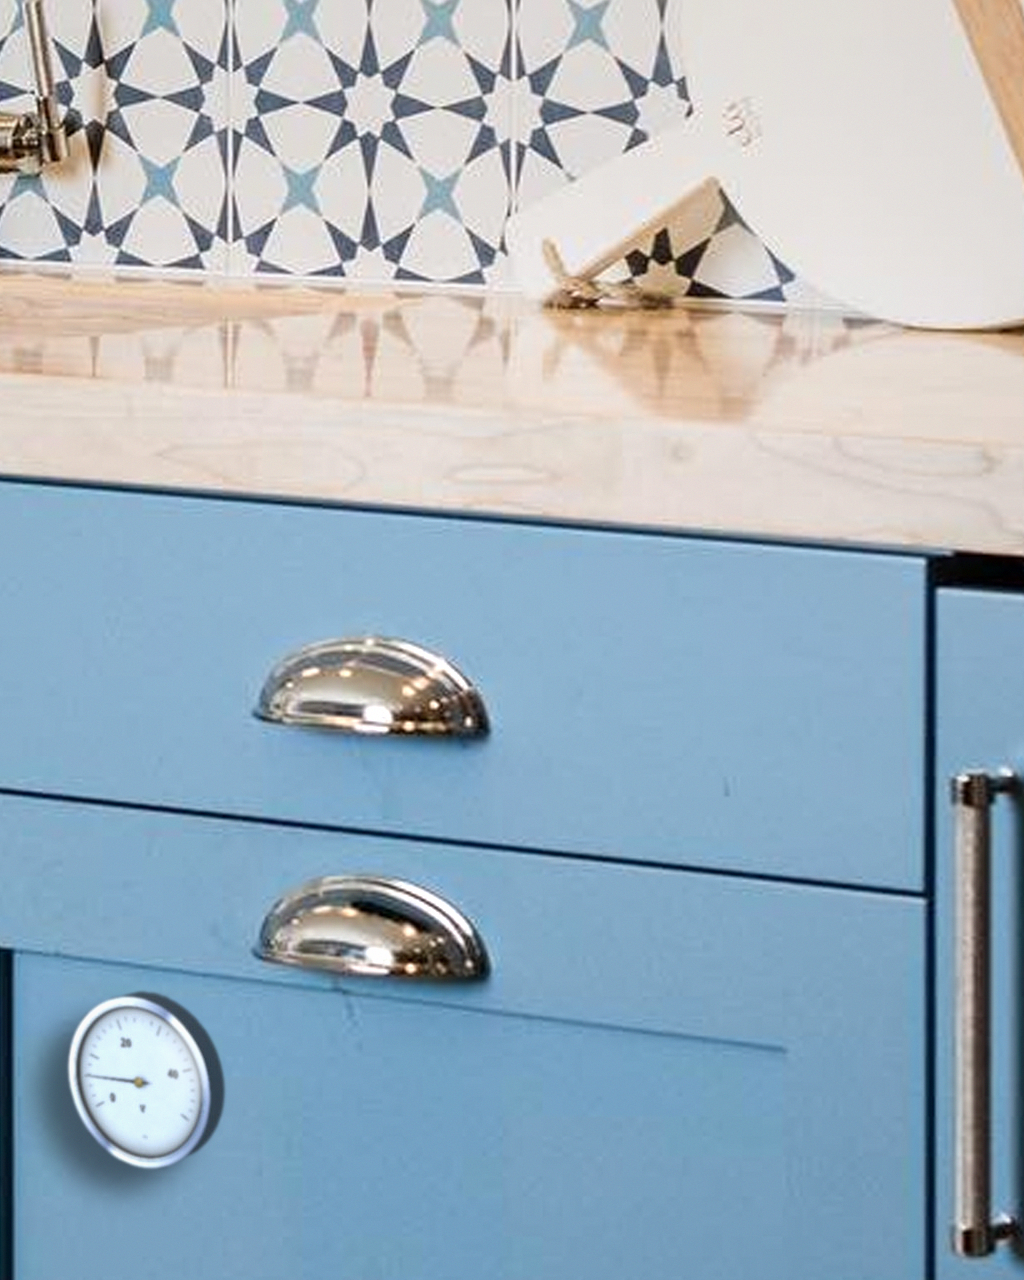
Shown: V 6
